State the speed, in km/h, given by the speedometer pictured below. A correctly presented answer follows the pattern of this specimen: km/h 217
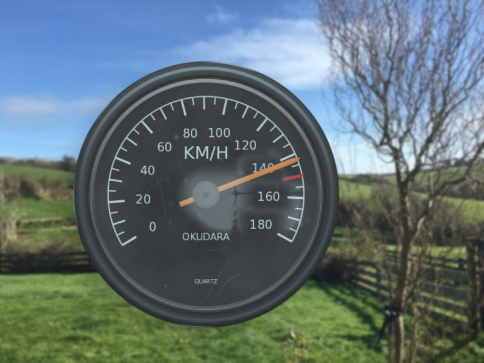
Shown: km/h 142.5
